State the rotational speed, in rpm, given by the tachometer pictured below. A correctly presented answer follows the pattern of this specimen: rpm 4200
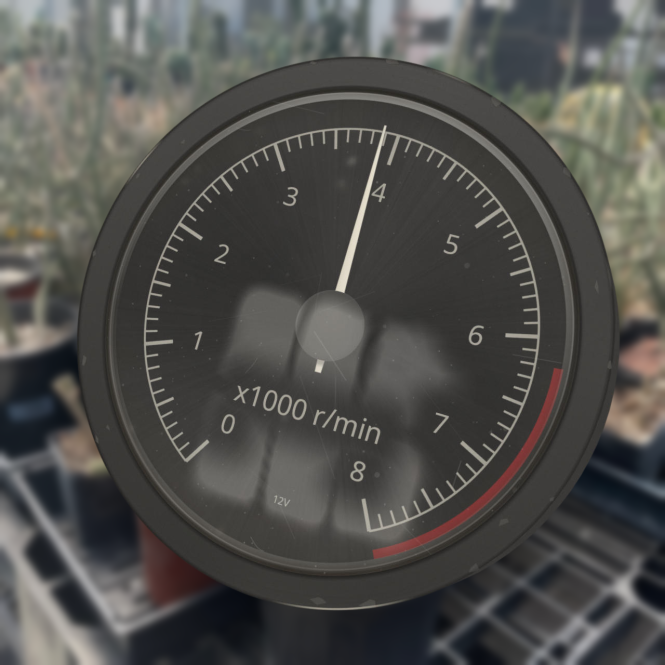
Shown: rpm 3900
